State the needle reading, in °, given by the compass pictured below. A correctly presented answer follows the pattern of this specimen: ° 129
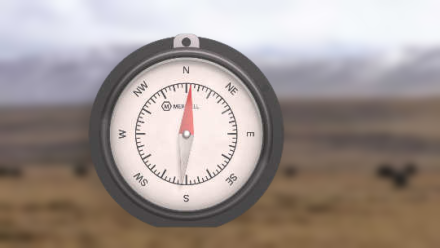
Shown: ° 5
